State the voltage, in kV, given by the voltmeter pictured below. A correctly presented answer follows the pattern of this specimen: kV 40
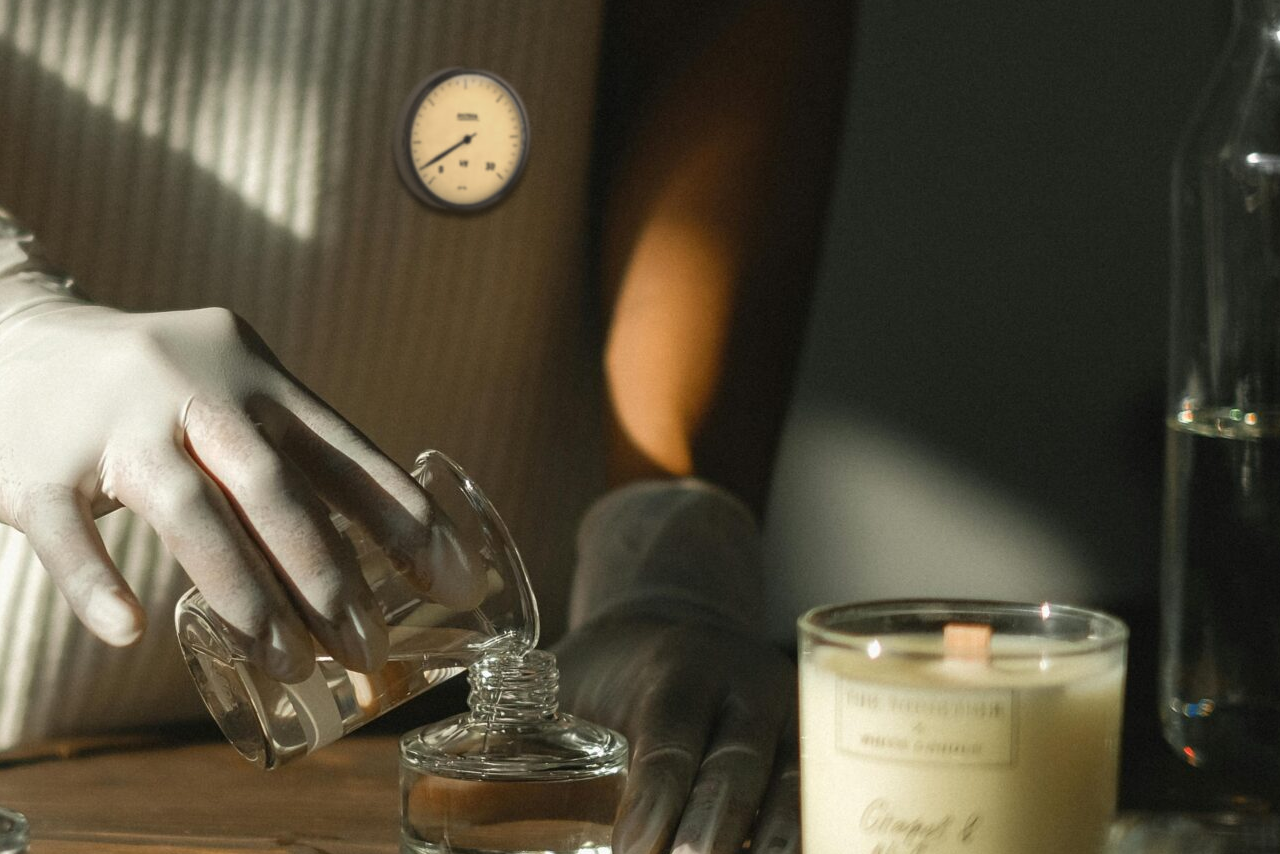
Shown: kV 2
